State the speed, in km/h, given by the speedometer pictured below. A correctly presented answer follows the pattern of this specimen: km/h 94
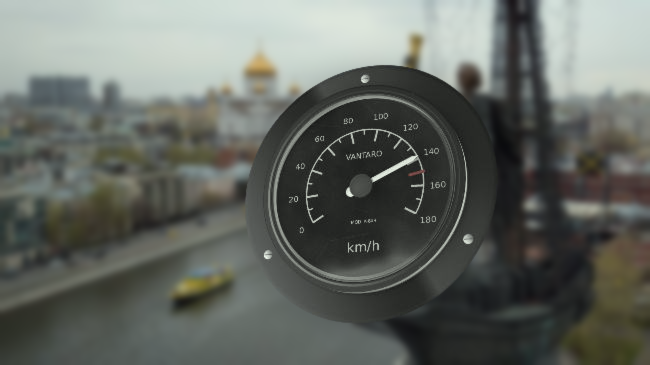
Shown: km/h 140
